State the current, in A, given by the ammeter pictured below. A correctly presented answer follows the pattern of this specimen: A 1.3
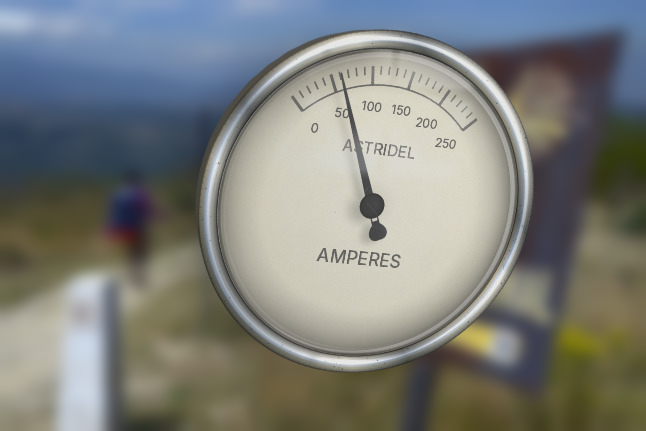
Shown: A 60
